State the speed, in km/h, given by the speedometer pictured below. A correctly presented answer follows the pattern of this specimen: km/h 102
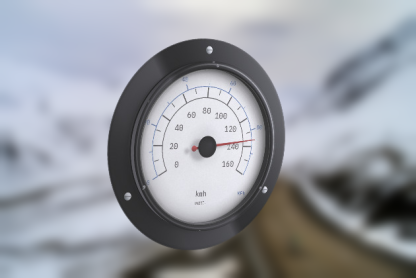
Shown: km/h 135
